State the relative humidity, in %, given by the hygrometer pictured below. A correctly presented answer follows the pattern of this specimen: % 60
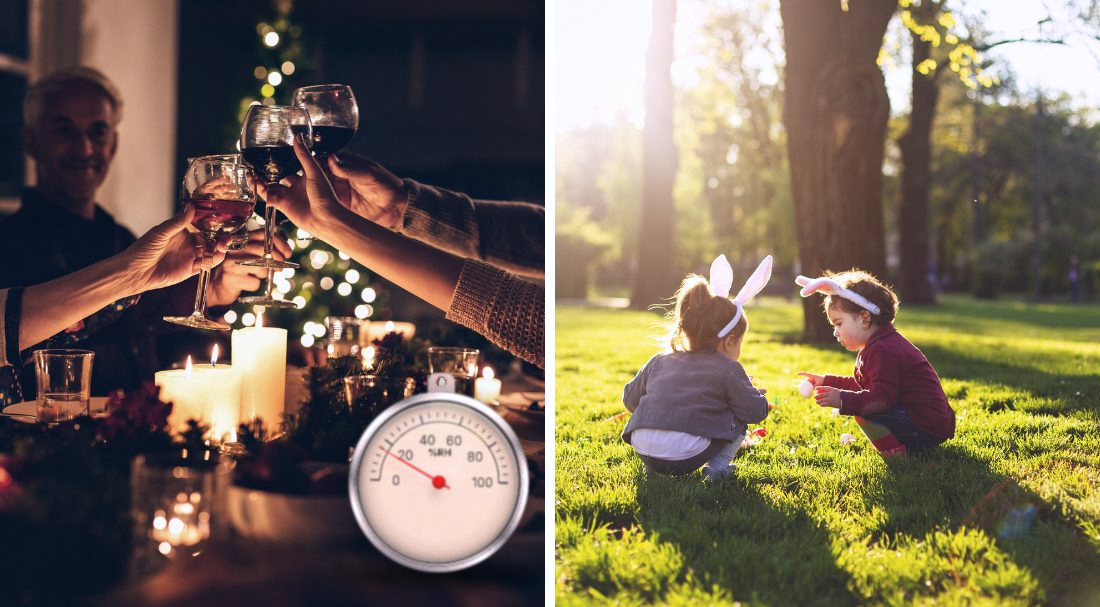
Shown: % 16
